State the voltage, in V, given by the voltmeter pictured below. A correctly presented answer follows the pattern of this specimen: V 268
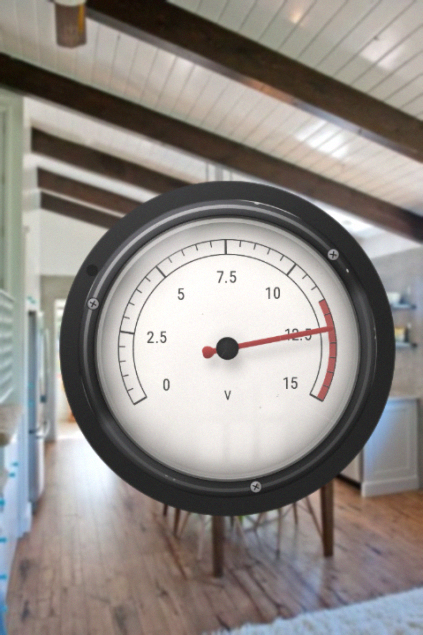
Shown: V 12.5
